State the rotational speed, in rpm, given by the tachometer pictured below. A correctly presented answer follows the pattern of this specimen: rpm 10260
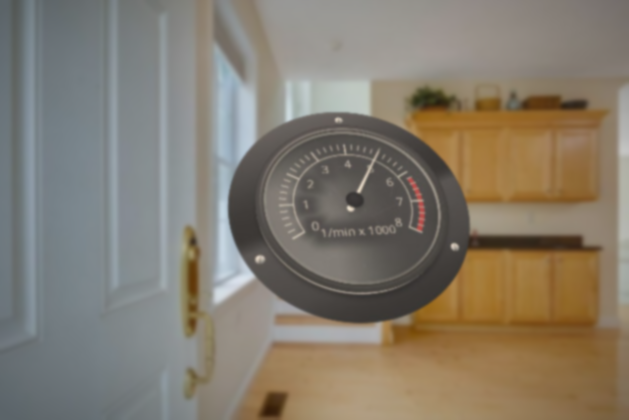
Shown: rpm 5000
